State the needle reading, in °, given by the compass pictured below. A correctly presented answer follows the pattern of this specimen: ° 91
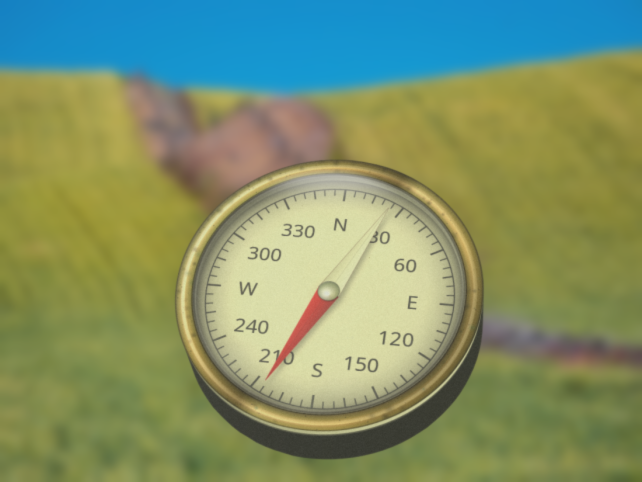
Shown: ° 205
